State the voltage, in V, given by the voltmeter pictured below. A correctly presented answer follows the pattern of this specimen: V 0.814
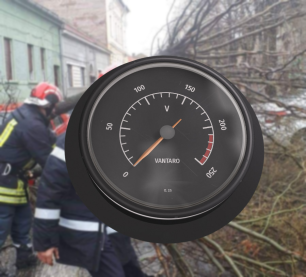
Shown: V 0
